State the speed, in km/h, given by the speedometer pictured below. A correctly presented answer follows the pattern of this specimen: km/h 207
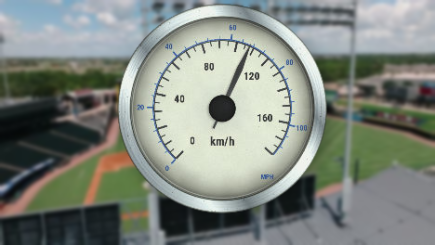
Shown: km/h 107.5
